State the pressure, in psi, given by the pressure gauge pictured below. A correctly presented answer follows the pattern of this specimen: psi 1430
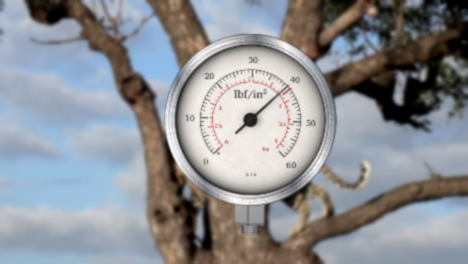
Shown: psi 40
